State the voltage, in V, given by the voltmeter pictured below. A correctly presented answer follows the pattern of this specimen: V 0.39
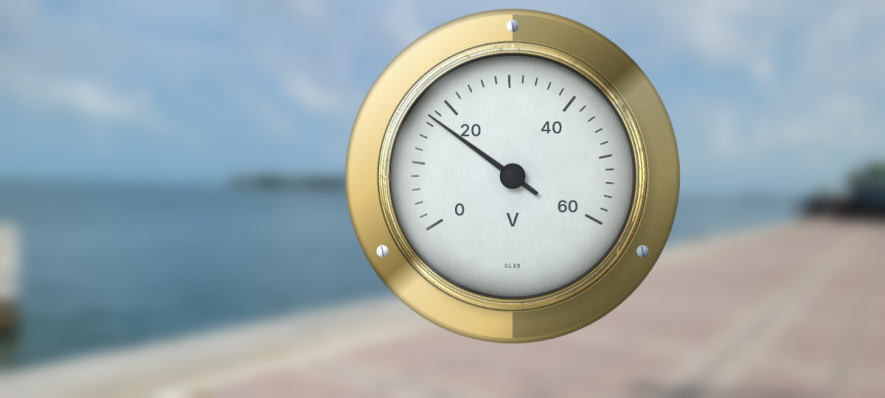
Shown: V 17
